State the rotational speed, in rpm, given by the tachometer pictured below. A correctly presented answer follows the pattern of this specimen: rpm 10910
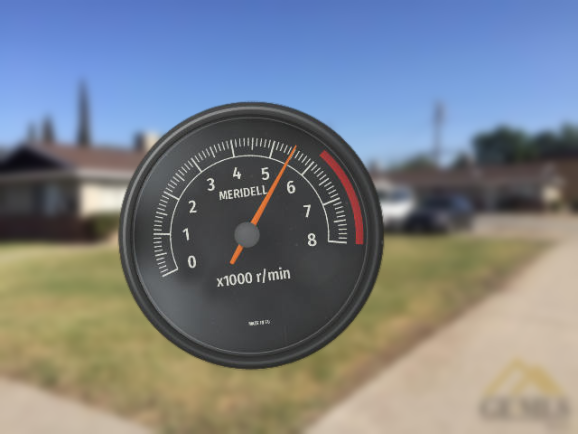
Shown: rpm 5500
